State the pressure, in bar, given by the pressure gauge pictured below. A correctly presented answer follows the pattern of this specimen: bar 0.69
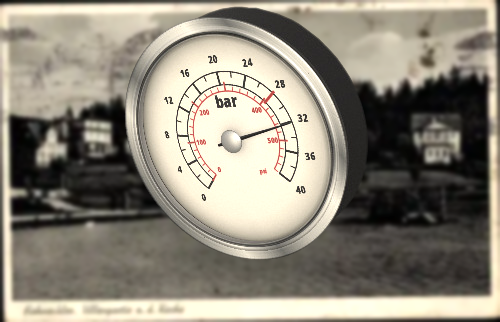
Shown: bar 32
